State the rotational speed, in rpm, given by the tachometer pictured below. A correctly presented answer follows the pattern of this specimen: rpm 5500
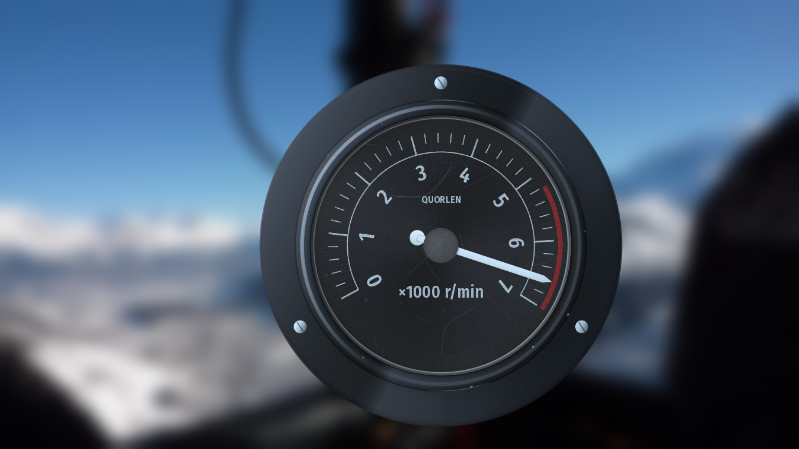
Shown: rpm 6600
